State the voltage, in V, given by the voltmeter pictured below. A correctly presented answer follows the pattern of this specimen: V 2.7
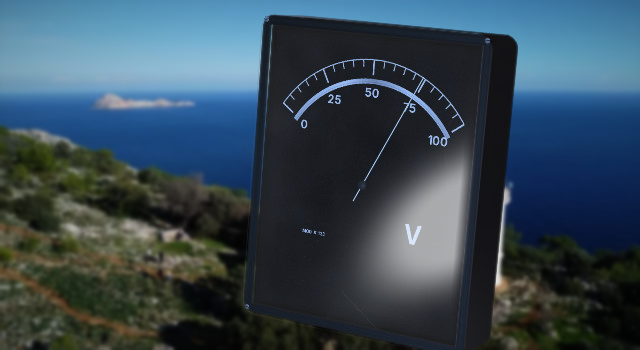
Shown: V 75
